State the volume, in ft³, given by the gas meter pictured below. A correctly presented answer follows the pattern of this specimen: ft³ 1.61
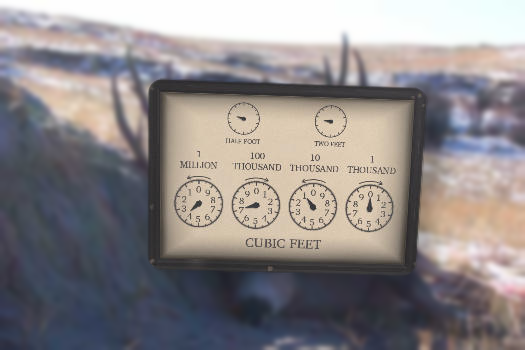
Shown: ft³ 371000
